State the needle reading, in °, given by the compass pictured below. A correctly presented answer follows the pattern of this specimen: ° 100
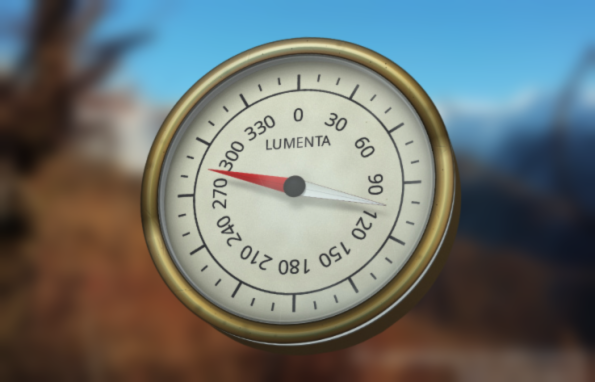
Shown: ° 285
